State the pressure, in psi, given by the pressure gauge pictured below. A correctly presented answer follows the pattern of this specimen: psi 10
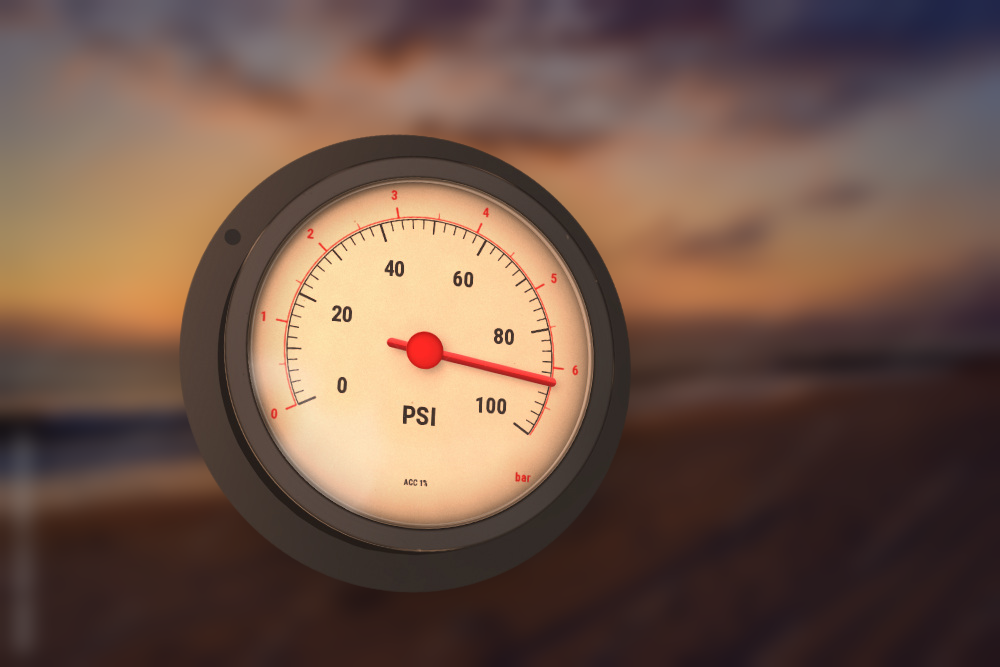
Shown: psi 90
